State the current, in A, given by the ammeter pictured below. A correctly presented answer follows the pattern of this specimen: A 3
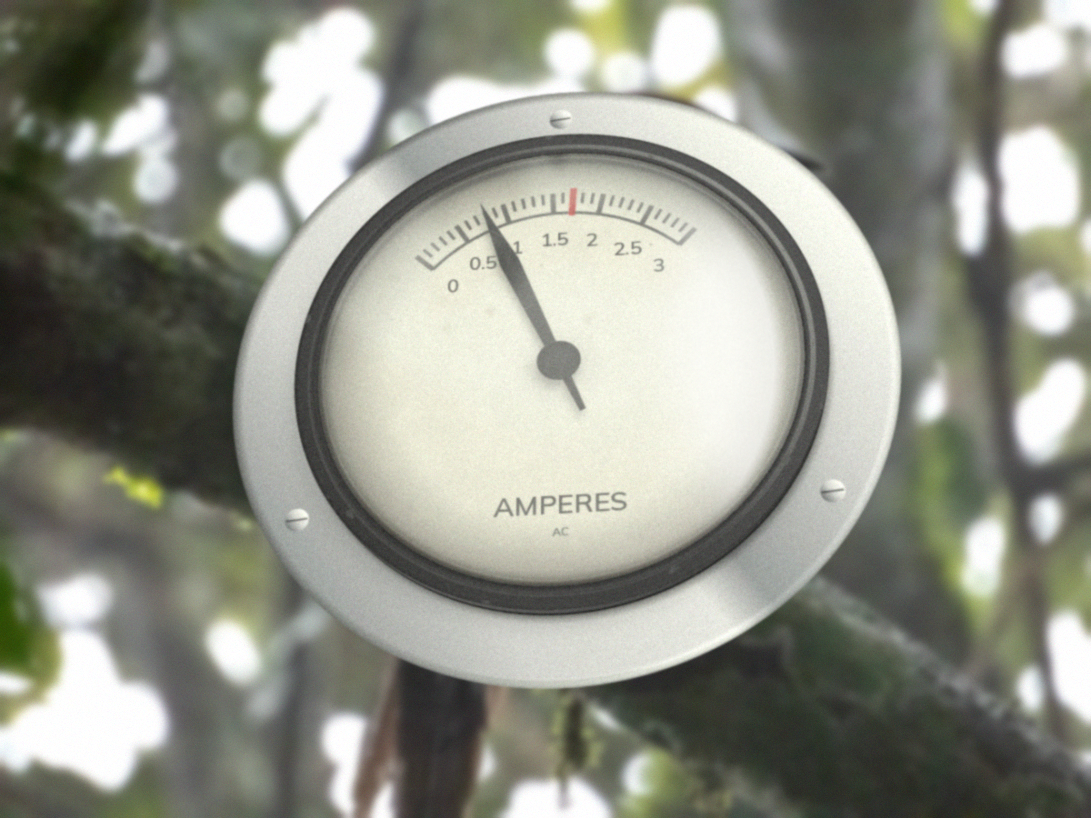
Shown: A 0.8
